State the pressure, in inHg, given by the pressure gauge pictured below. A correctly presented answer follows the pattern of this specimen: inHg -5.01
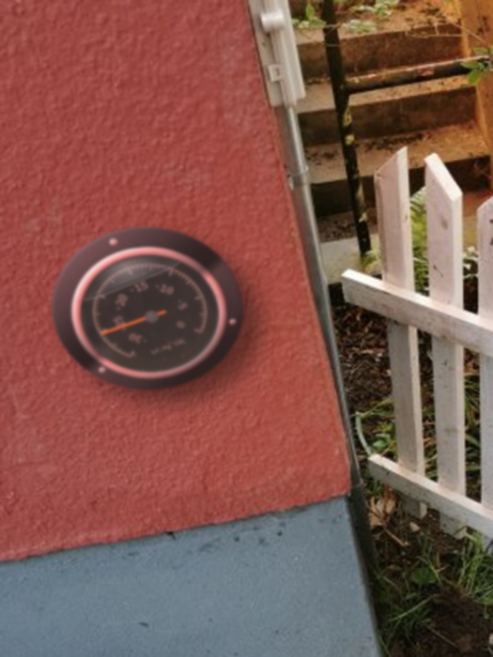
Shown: inHg -25
